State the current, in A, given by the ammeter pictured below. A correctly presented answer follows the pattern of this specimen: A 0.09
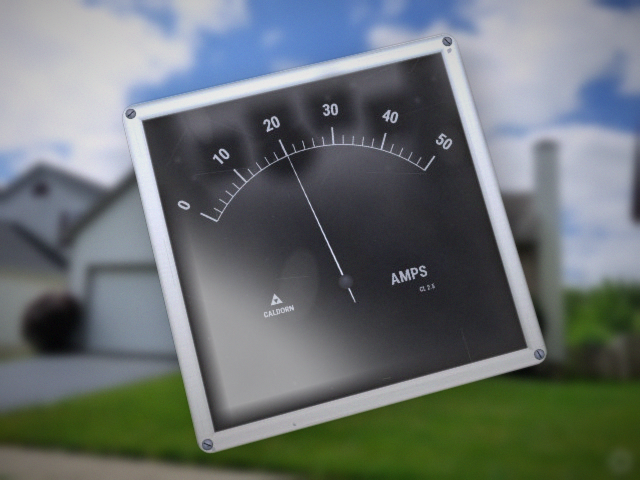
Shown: A 20
